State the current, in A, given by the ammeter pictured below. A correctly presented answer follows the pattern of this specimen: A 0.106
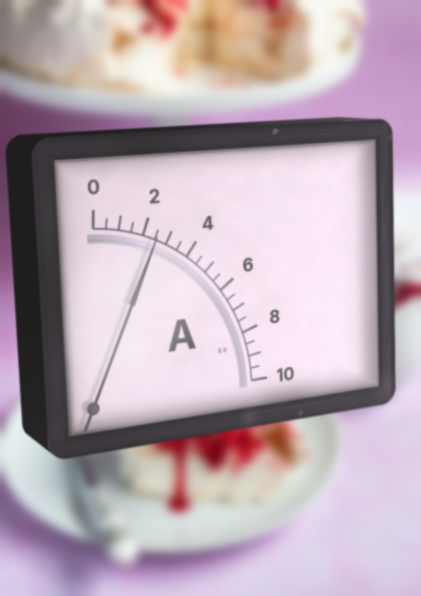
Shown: A 2.5
